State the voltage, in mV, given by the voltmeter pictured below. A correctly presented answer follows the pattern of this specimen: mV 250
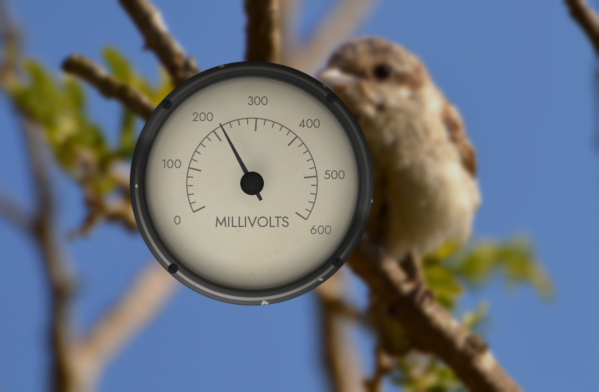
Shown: mV 220
